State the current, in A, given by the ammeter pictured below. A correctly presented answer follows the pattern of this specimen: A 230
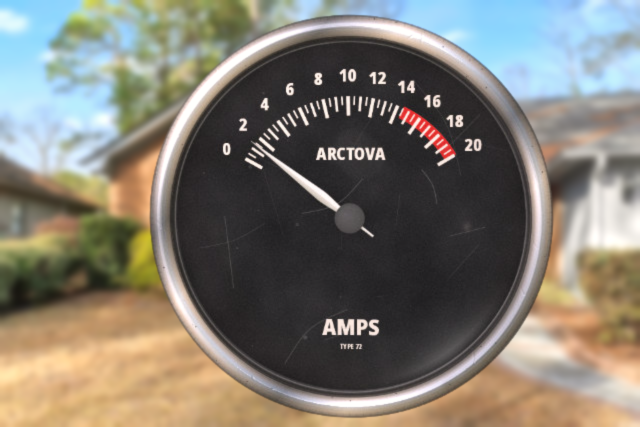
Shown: A 1.5
